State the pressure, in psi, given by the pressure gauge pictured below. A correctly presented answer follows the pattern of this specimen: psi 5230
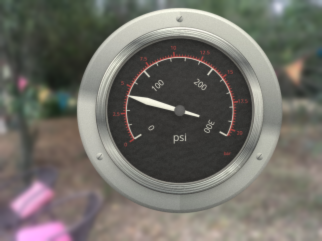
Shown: psi 60
